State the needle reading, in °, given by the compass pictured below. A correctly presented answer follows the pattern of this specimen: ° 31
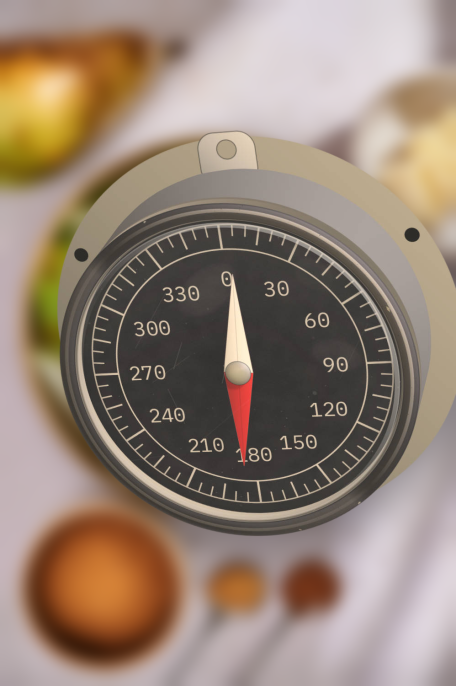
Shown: ° 185
